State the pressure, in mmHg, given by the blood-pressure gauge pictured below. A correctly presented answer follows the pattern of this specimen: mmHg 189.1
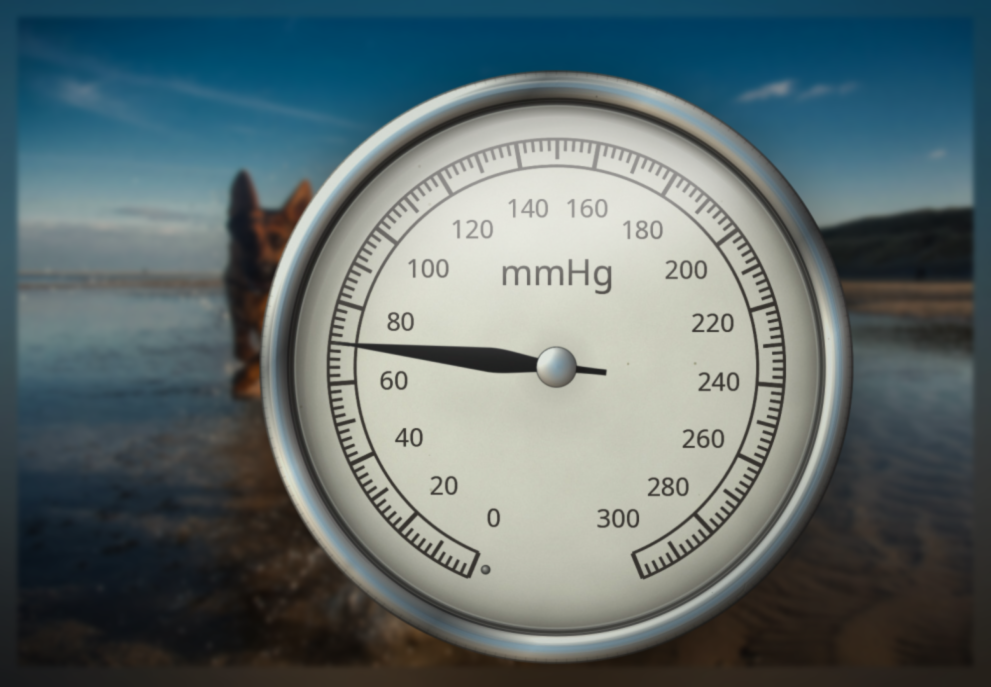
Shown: mmHg 70
